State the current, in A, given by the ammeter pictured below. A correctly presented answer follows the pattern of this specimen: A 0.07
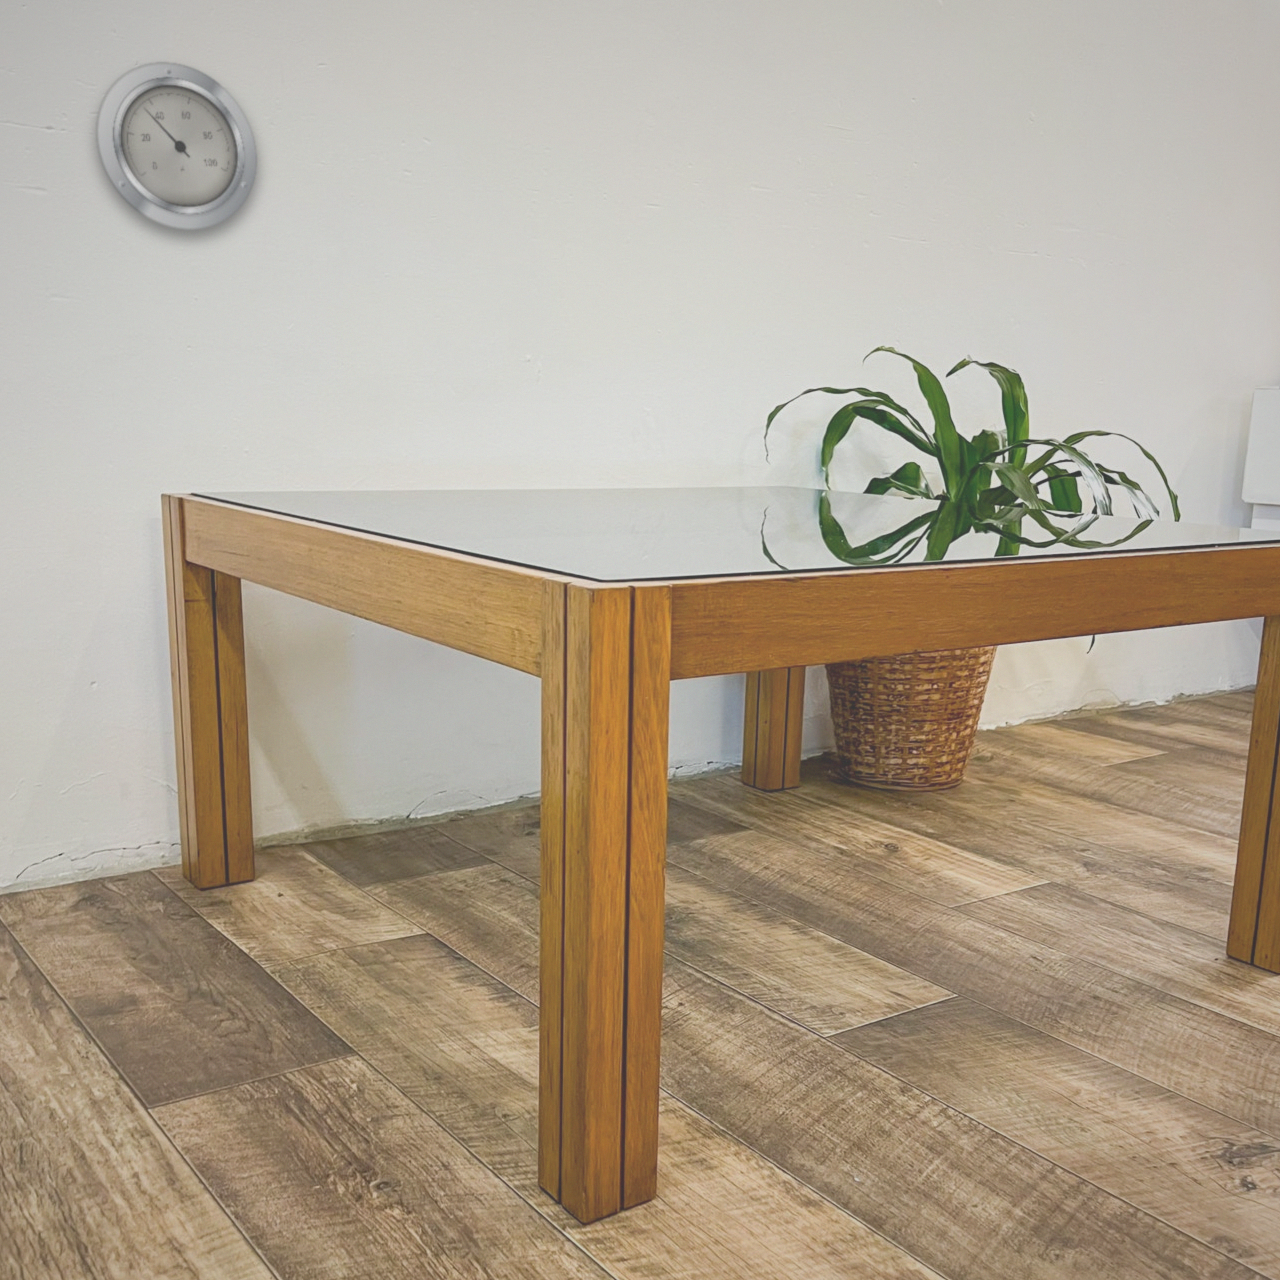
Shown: A 35
